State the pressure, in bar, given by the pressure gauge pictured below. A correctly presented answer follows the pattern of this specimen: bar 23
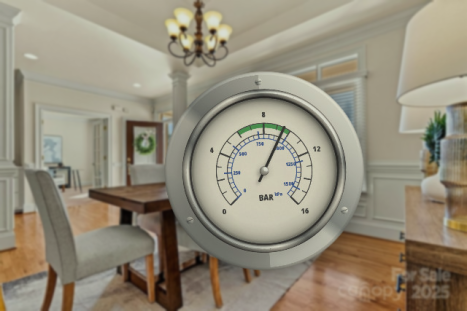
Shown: bar 9.5
